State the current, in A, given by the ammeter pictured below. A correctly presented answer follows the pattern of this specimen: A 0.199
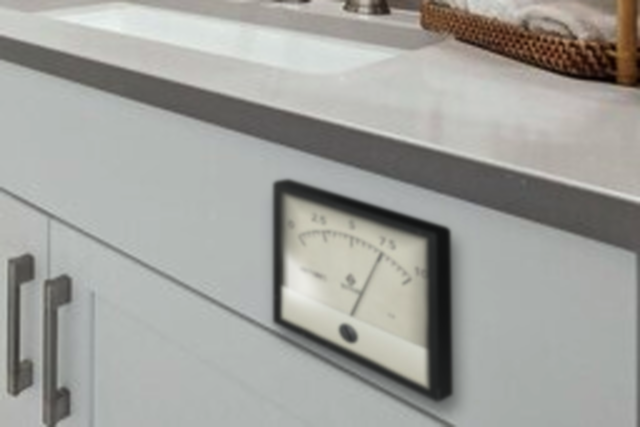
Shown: A 7.5
